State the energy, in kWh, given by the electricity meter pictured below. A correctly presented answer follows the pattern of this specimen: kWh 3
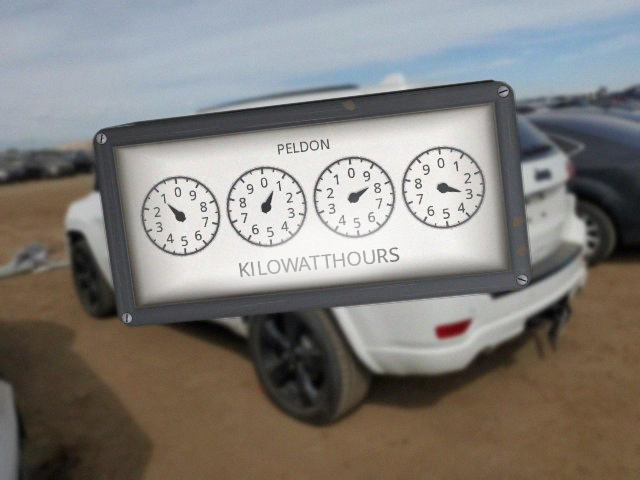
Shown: kWh 1083
